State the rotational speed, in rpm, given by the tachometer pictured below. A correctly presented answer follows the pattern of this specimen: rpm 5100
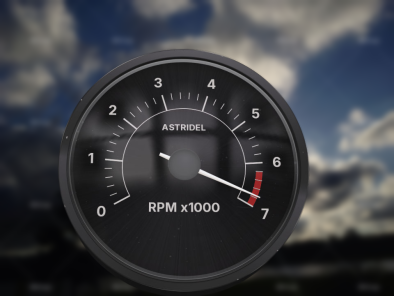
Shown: rpm 6800
